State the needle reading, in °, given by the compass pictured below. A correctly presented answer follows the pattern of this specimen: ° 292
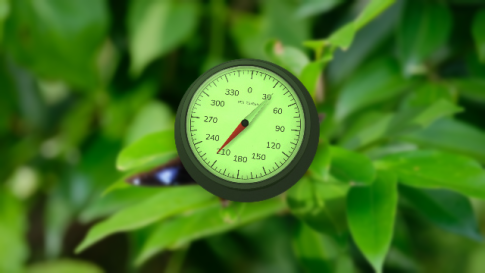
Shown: ° 215
